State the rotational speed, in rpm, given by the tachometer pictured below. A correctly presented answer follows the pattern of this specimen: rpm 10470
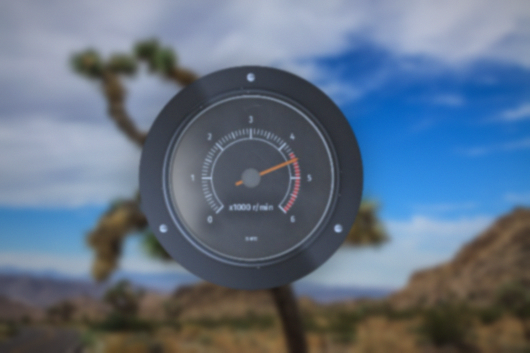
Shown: rpm 4500
